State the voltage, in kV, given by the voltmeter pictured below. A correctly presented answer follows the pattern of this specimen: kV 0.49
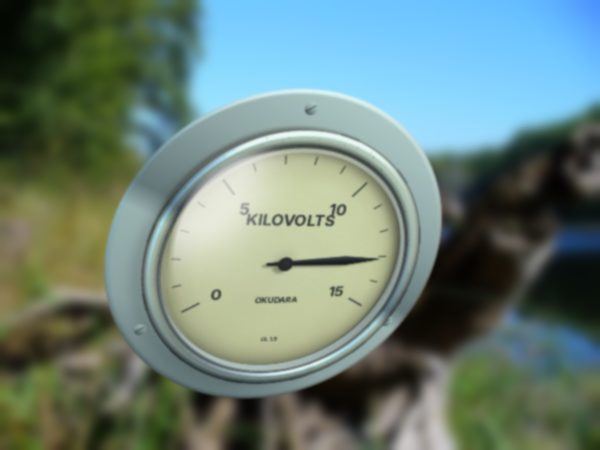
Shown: kV 13
